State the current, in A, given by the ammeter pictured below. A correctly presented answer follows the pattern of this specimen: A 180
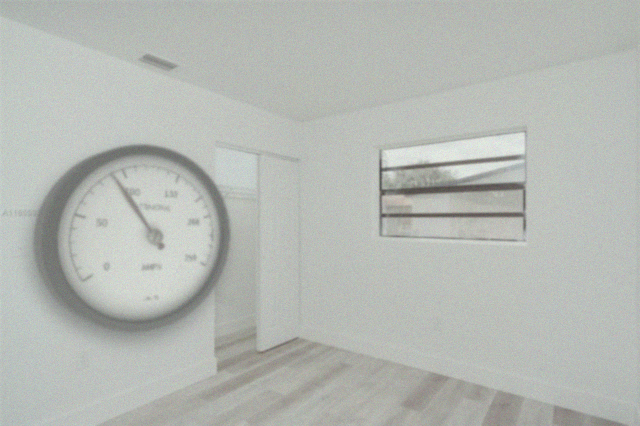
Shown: A 90
